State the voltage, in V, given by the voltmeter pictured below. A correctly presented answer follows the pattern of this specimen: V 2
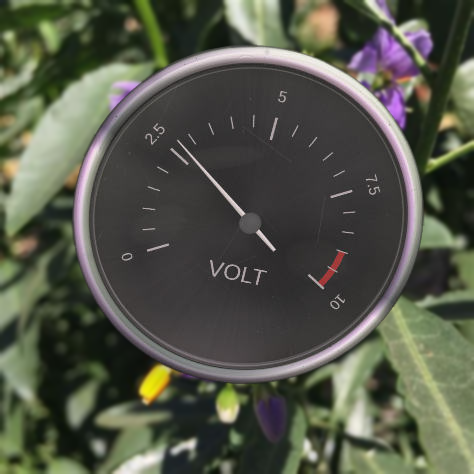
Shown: V 2.75
